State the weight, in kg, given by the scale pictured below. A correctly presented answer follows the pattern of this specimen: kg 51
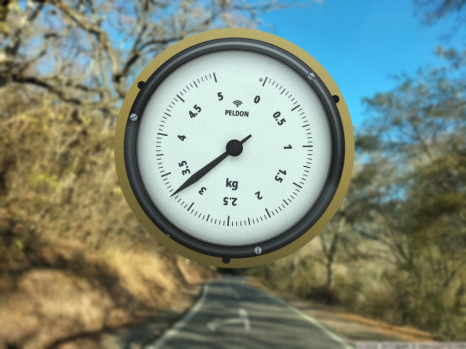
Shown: kg 3.25
